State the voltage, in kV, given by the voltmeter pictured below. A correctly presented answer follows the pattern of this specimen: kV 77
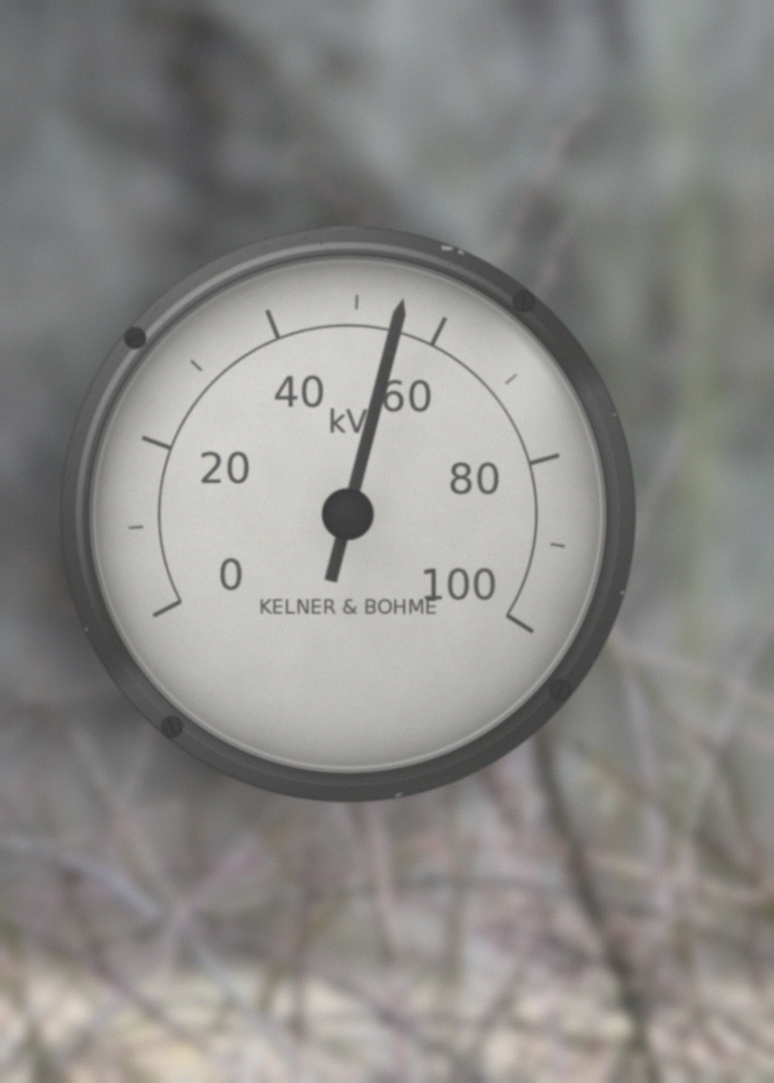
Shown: kV 55
